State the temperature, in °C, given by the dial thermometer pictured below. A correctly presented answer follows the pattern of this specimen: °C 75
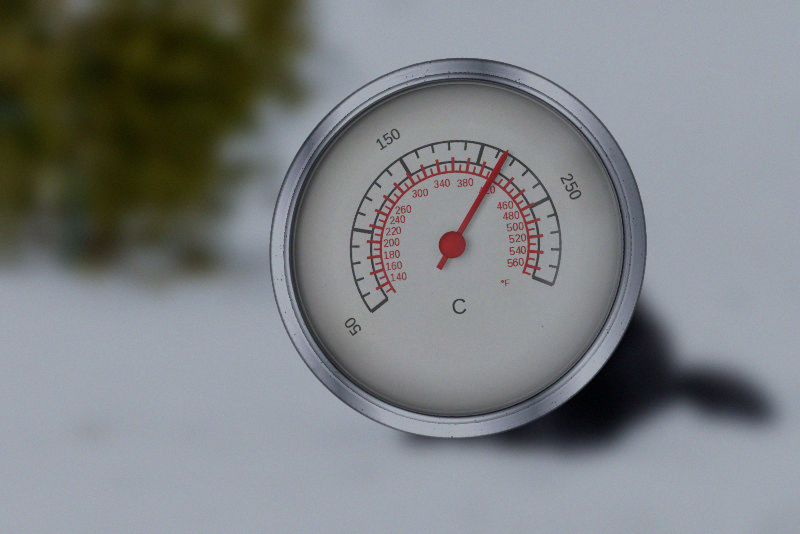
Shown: °C 215
